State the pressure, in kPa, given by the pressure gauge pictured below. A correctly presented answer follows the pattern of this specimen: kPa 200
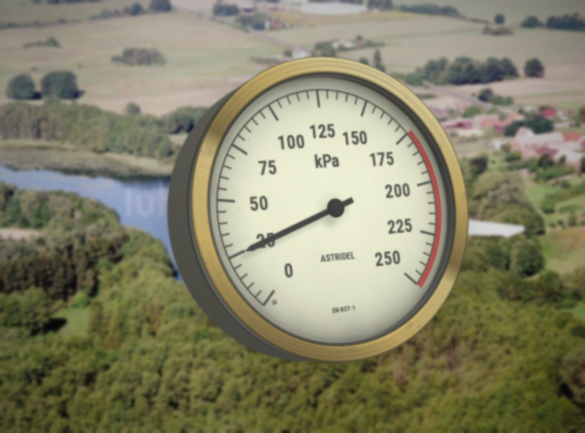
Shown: kPa 25
